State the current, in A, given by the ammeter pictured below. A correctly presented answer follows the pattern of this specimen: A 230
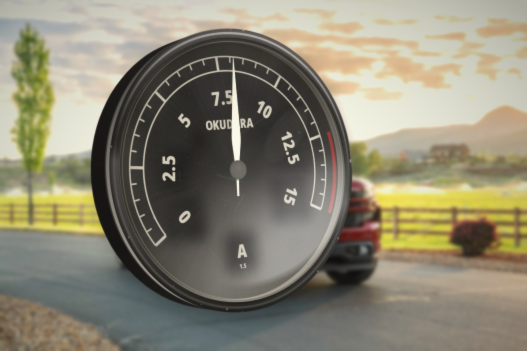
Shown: A 8
